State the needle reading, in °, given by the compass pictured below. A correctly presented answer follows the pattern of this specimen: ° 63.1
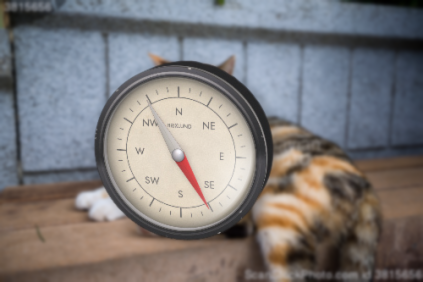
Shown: ° 150
